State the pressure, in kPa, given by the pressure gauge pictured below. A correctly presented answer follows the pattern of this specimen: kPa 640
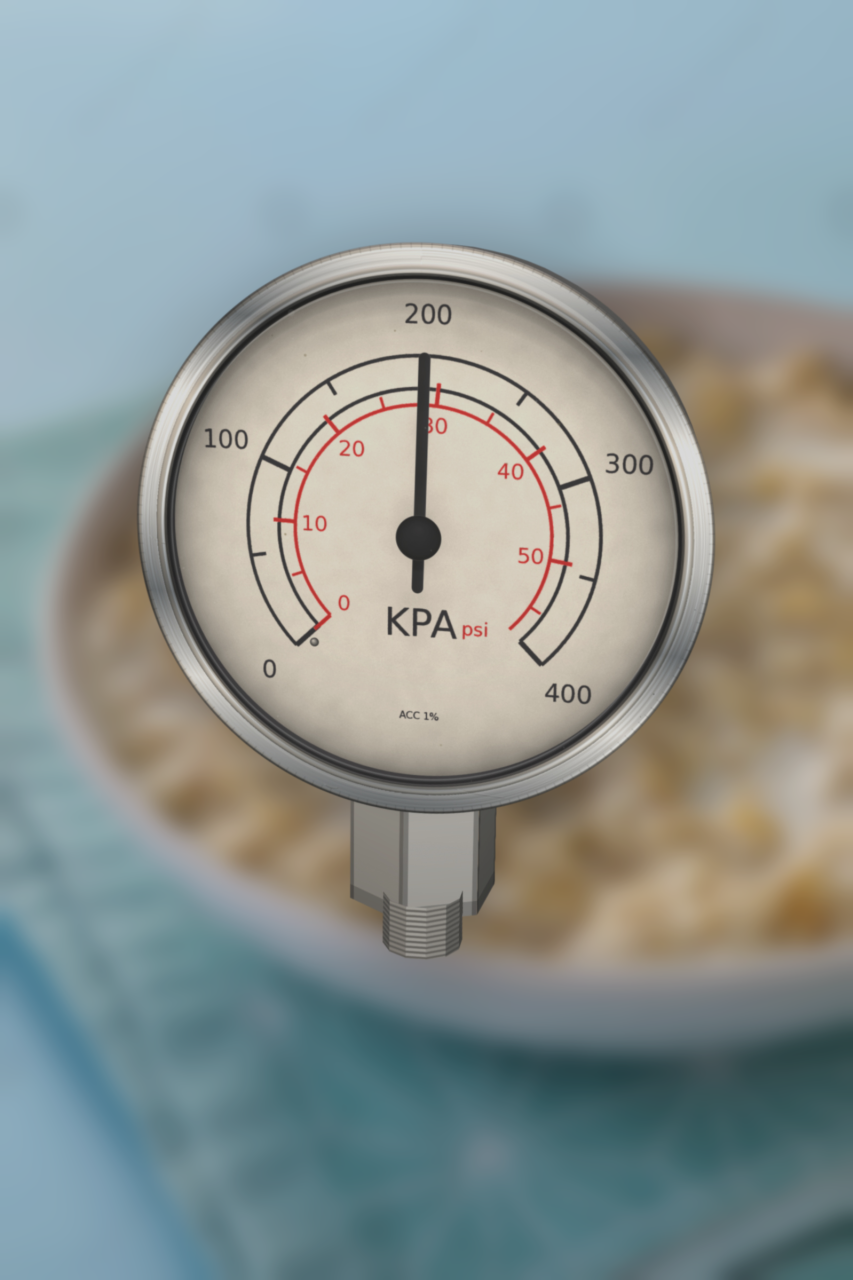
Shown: kPa 200
